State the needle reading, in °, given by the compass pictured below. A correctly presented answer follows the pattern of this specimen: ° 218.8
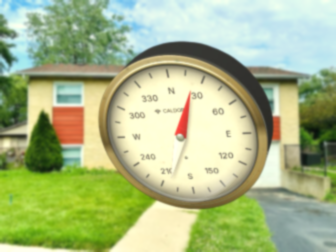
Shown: ° 22.5
